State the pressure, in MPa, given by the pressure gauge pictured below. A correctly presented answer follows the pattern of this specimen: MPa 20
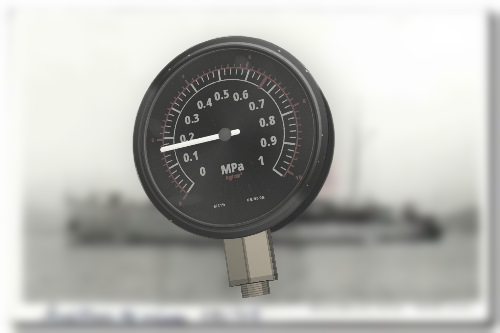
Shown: MPa 0.16
